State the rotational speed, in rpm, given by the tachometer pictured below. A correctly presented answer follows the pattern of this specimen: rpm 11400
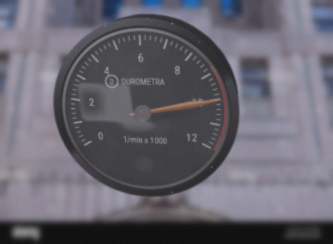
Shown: rpm 10000
